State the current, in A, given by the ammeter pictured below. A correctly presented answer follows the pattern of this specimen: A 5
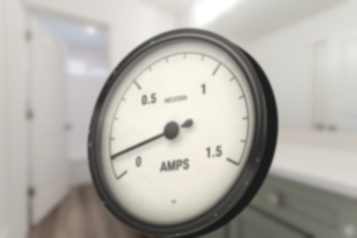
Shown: A 0.1
